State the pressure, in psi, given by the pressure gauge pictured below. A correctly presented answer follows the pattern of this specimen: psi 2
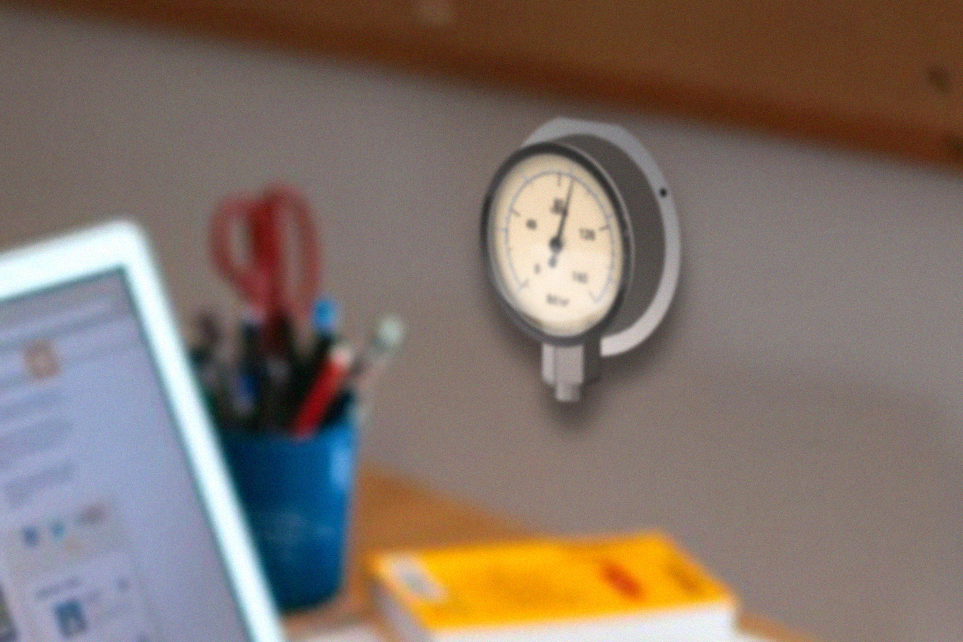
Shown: psi 90
